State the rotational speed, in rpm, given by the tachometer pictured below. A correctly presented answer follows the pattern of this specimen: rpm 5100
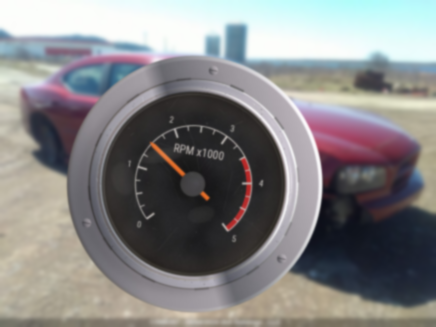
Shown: rpm 1500
